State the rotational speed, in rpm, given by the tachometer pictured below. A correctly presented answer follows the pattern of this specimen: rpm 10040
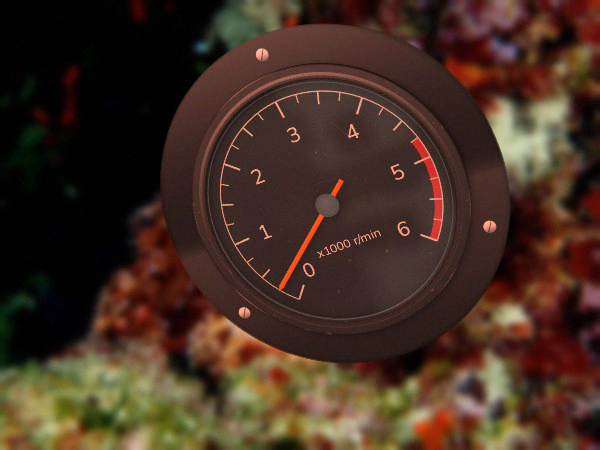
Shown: rpm 250
